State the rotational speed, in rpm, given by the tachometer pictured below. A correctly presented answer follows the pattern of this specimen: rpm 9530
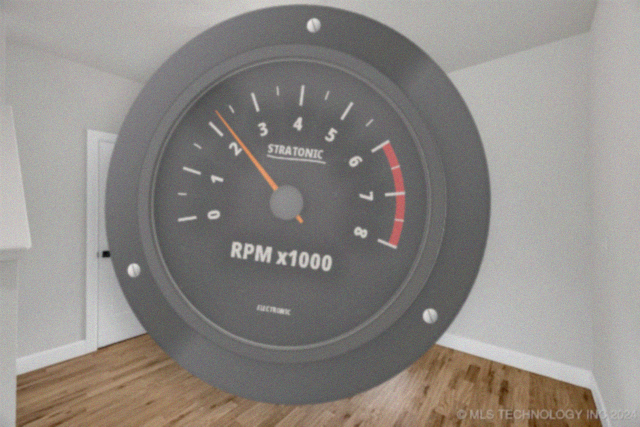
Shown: rpm 2250
